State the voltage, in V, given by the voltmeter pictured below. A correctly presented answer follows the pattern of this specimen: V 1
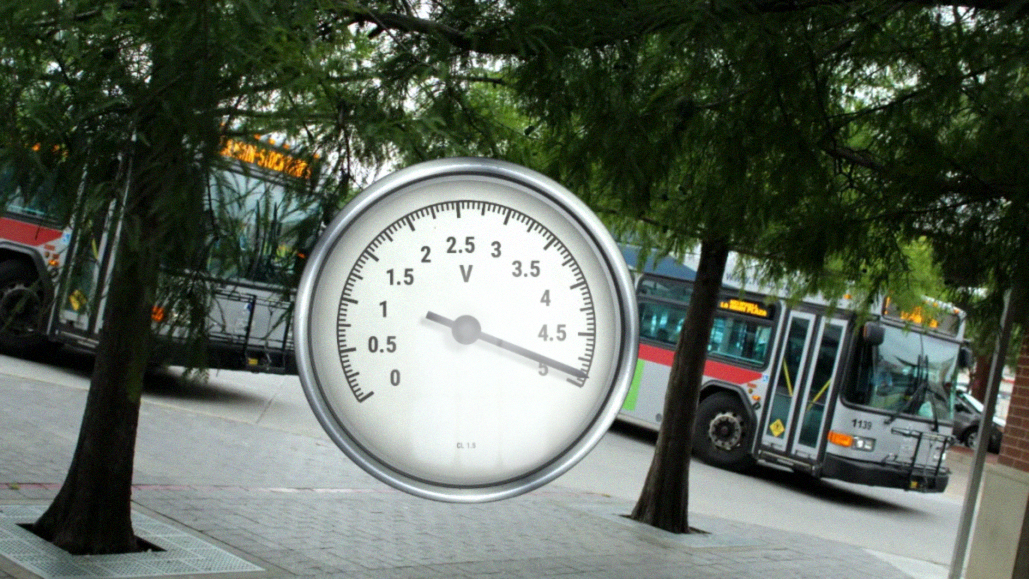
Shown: V 4.9
